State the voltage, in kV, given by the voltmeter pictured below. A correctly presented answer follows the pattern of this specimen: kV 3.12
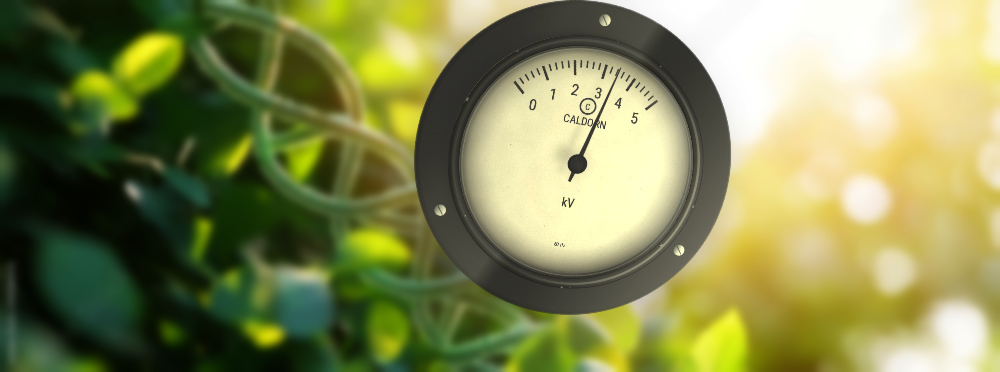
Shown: kV 3.4
